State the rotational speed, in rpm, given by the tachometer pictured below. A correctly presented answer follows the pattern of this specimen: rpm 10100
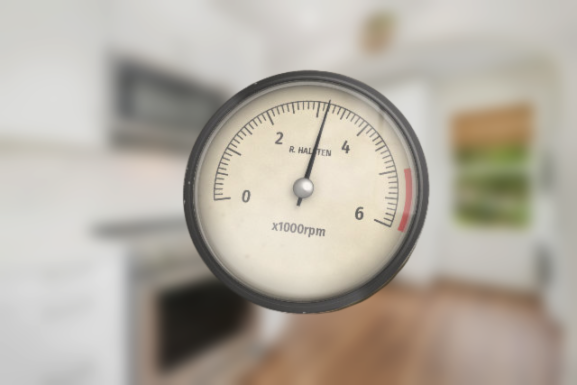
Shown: rpm 3200
